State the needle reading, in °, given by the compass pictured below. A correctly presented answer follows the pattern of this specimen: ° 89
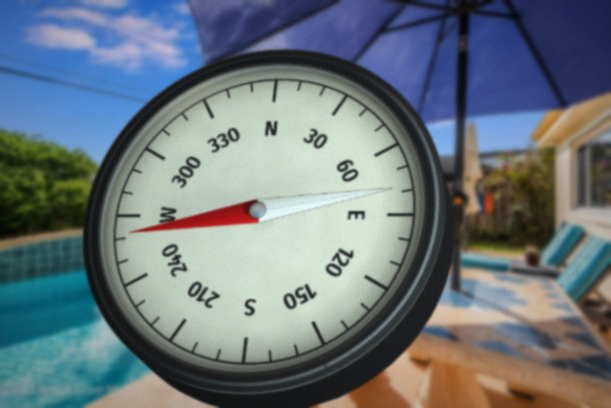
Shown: ° 260
